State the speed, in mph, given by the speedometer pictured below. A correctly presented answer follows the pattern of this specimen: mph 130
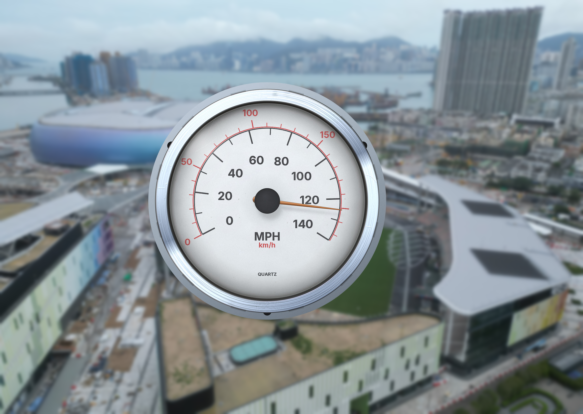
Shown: mph 125
